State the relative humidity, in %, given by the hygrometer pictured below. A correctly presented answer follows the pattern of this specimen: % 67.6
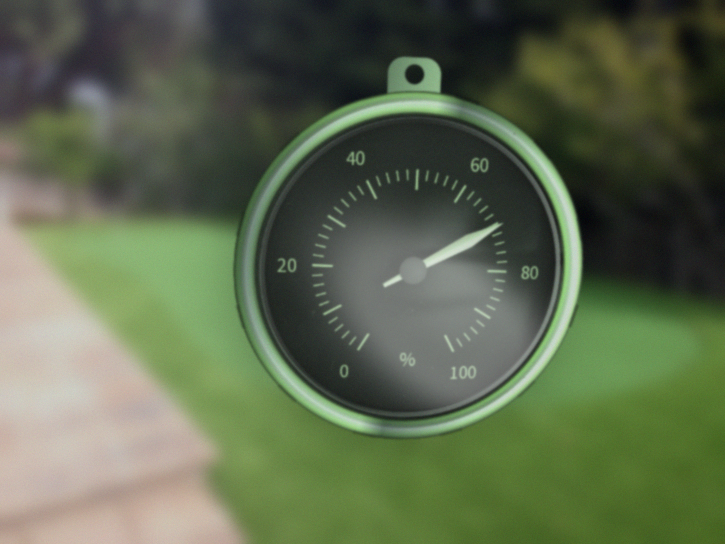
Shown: % 70
